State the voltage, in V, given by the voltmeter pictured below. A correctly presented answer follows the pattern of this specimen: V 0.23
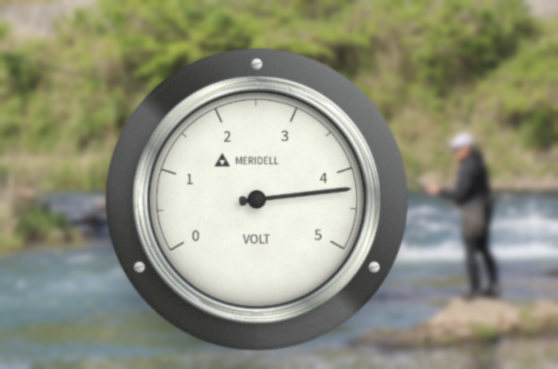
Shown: V 4.25
